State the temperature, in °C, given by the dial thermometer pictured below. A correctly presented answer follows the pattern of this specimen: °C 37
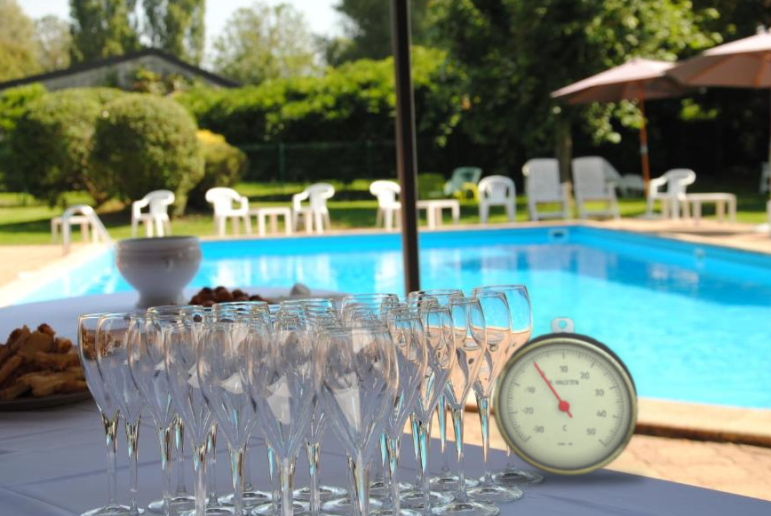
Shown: °C 0
